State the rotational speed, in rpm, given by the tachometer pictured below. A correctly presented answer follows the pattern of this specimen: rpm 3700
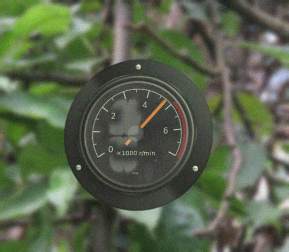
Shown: rpm 4750
